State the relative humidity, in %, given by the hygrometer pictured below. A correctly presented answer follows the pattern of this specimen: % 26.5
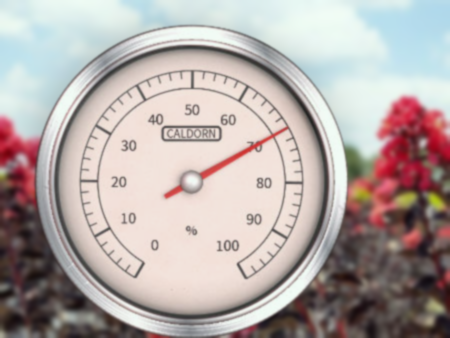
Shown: % 70
